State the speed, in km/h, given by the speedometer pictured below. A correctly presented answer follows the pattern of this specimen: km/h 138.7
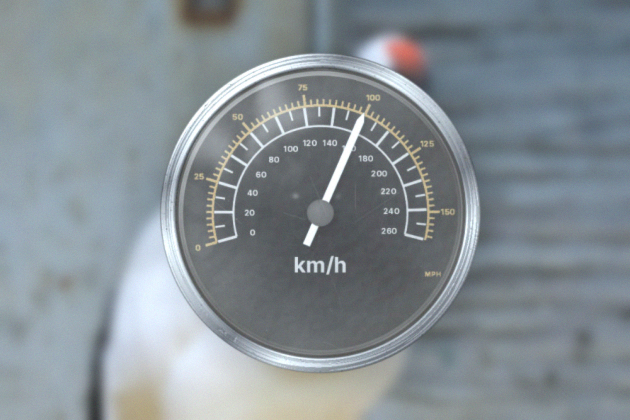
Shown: km/h 160
